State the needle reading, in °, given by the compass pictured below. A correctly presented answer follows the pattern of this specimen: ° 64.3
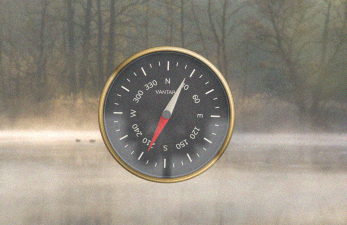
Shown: ° 205
